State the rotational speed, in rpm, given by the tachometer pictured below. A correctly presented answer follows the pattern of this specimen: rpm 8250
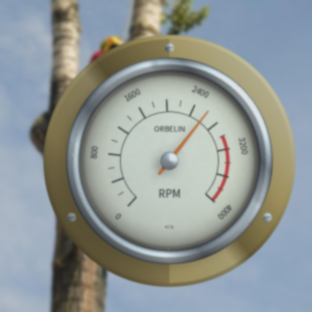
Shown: rpm 2600
